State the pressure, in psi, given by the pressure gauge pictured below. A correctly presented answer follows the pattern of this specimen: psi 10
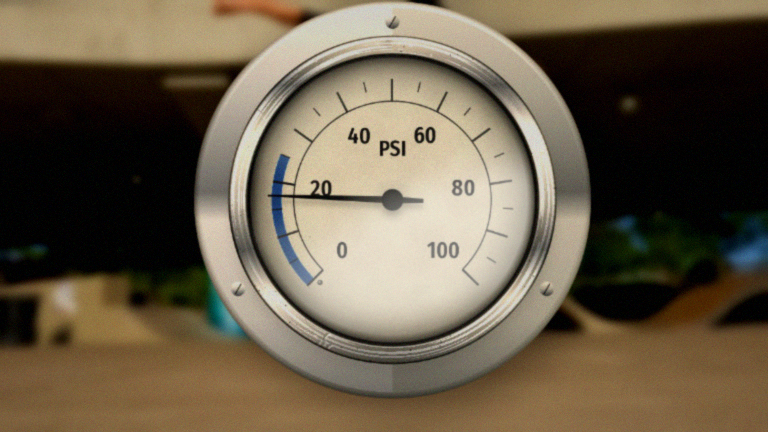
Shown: psi 17.5
